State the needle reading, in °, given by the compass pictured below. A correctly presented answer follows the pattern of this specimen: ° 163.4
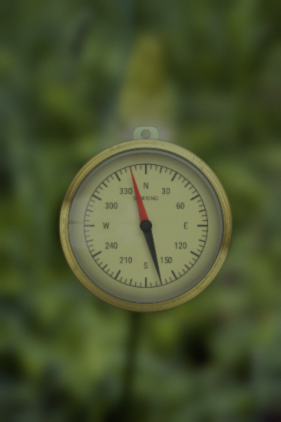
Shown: ° 345
